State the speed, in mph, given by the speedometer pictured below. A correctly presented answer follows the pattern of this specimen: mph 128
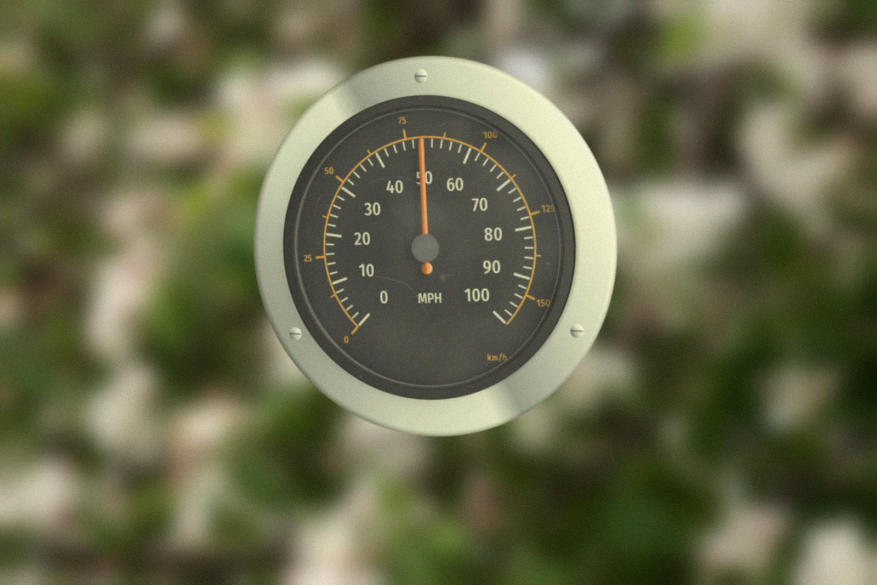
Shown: mph 50
